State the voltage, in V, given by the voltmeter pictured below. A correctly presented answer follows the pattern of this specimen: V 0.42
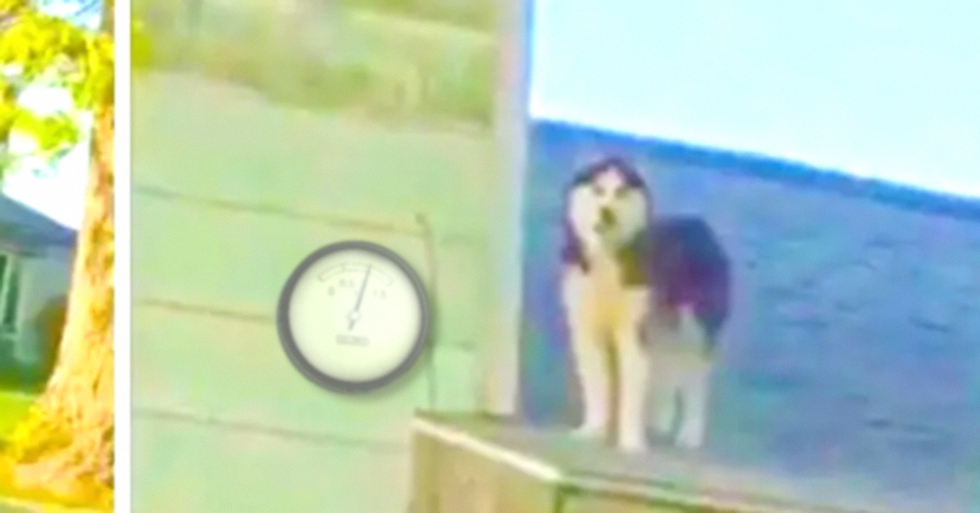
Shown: V 1
